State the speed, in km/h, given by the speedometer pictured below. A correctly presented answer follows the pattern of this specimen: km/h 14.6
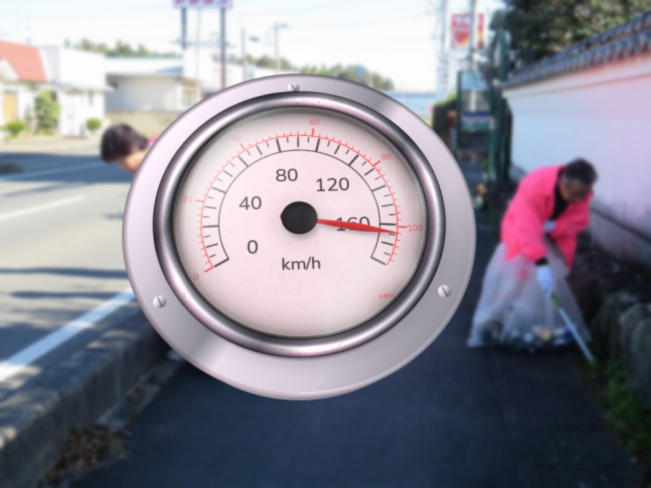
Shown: km/h 165
